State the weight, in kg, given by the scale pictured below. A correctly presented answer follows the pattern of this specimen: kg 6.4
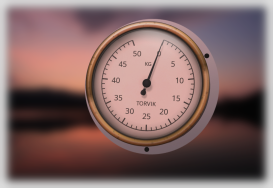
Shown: kg 0
